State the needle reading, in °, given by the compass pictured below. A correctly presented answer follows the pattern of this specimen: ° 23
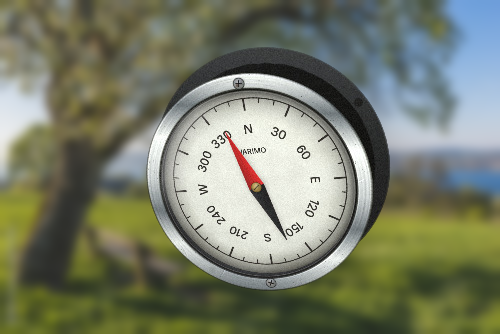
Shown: ° 340
